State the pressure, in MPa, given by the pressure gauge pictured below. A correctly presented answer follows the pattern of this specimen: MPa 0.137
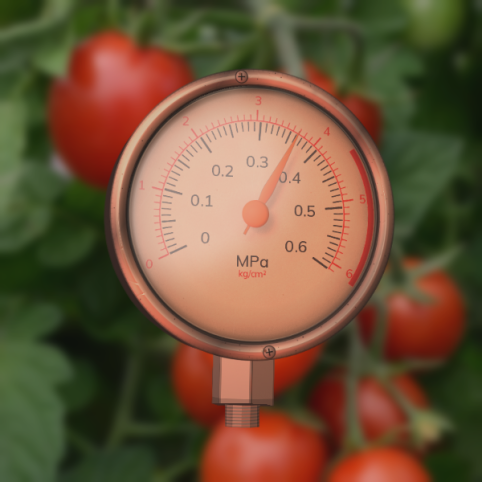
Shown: MPa 0.36
